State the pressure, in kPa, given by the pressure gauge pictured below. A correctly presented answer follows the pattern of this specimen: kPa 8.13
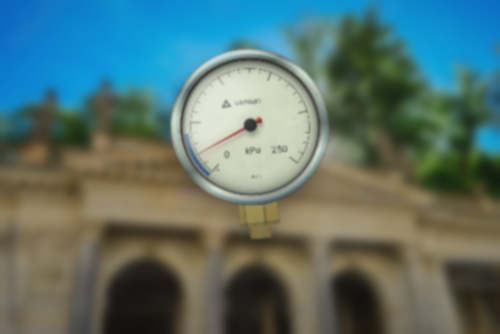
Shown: kPa 20
